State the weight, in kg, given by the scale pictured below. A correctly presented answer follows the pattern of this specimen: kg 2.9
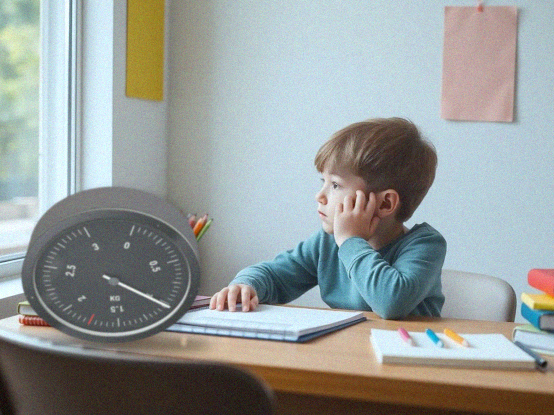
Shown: kg 1
